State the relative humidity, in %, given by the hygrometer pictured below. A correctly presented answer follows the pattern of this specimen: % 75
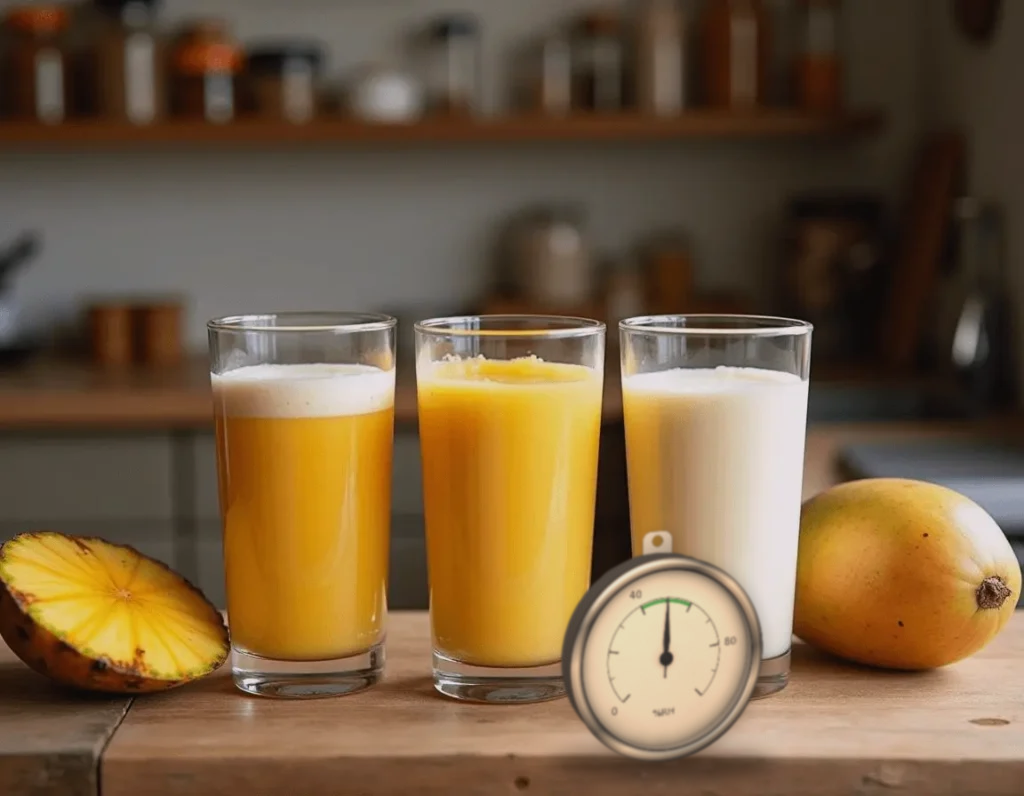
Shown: % 50
